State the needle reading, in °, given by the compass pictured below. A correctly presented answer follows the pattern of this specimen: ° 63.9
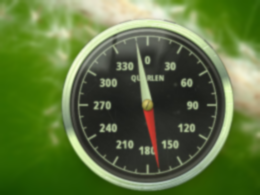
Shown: ° 170
